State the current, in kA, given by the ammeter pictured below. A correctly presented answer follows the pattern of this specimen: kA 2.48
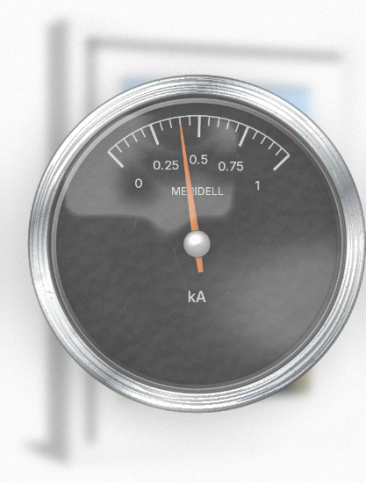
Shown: kA 0.4
